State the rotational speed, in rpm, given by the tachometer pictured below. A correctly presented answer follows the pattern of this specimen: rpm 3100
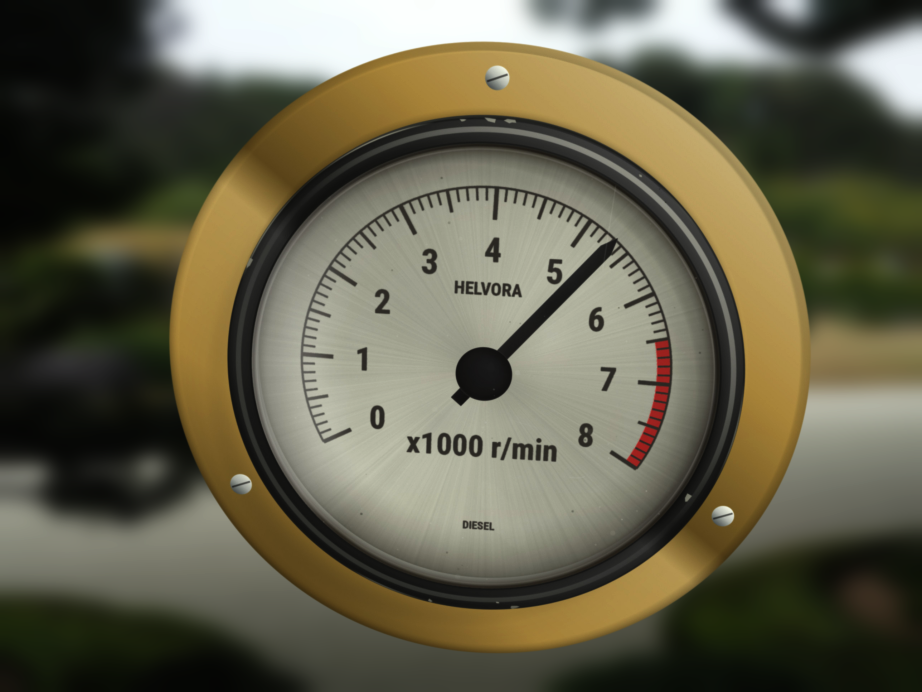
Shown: rpm 5300
